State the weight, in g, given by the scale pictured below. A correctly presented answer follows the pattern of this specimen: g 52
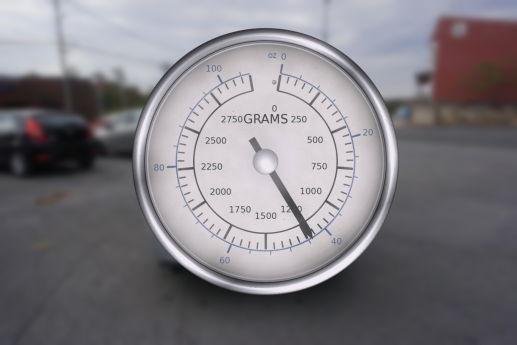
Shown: g 1225
